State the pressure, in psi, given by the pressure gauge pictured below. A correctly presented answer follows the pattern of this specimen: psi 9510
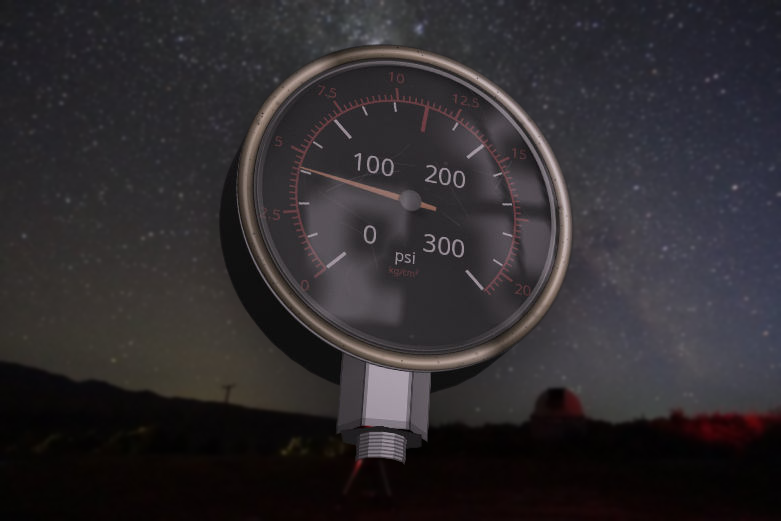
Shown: psi 60
